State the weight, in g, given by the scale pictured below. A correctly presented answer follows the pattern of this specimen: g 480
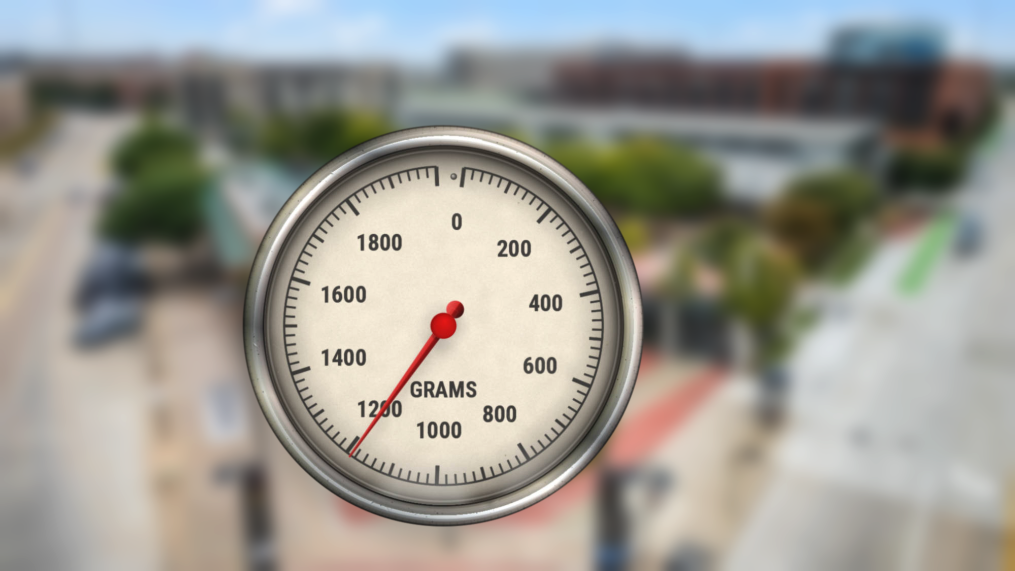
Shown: g 1190
